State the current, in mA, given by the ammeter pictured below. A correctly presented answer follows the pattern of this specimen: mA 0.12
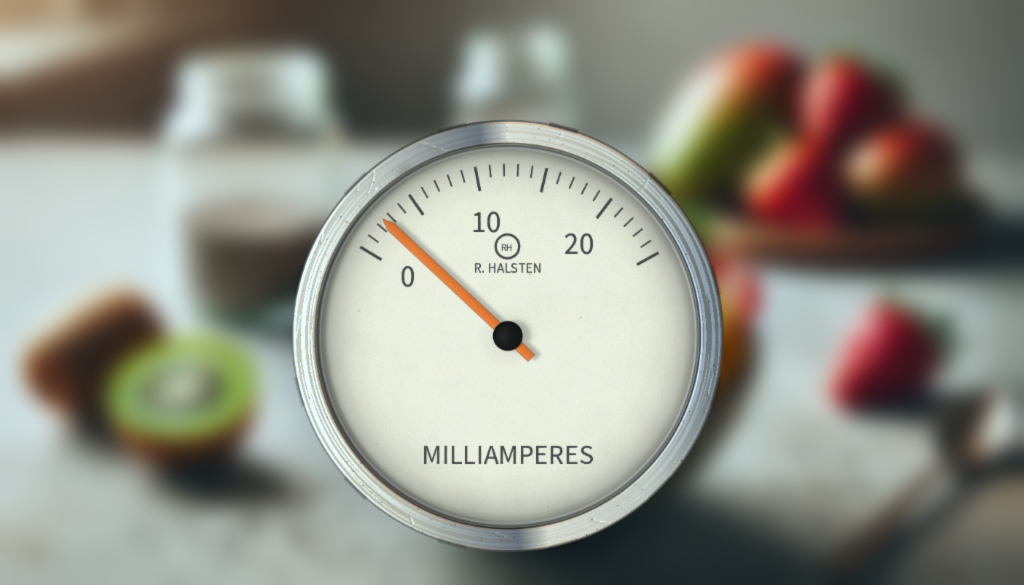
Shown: mA 2.5
